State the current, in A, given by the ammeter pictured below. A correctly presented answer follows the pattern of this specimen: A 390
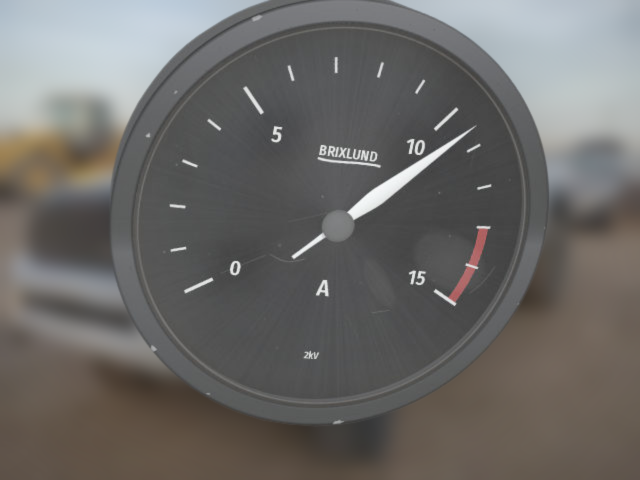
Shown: A 10.5
